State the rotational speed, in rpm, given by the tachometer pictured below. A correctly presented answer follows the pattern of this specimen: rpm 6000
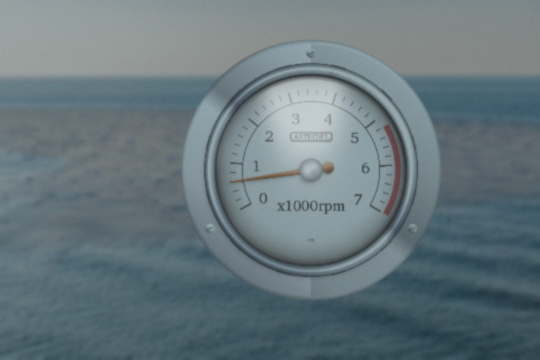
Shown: rpm 600
